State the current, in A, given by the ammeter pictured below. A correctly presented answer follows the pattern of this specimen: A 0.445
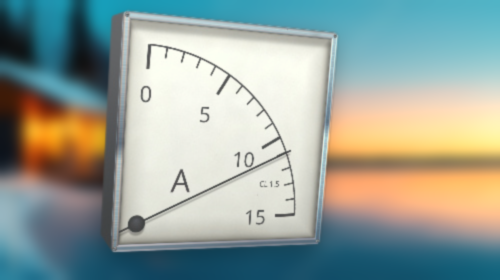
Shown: A 11
